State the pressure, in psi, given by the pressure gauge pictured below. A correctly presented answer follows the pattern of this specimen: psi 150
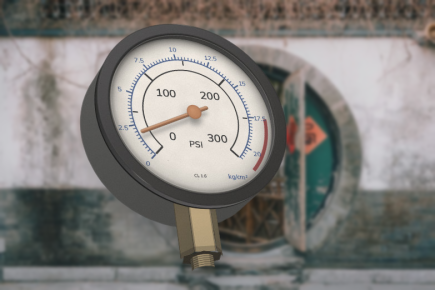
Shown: psi 25
